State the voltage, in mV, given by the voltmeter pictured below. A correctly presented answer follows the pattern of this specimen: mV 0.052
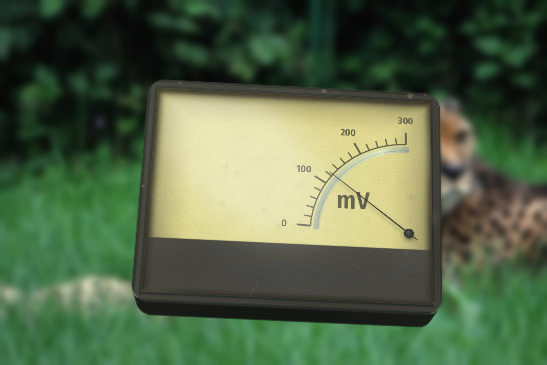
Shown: mV 120
